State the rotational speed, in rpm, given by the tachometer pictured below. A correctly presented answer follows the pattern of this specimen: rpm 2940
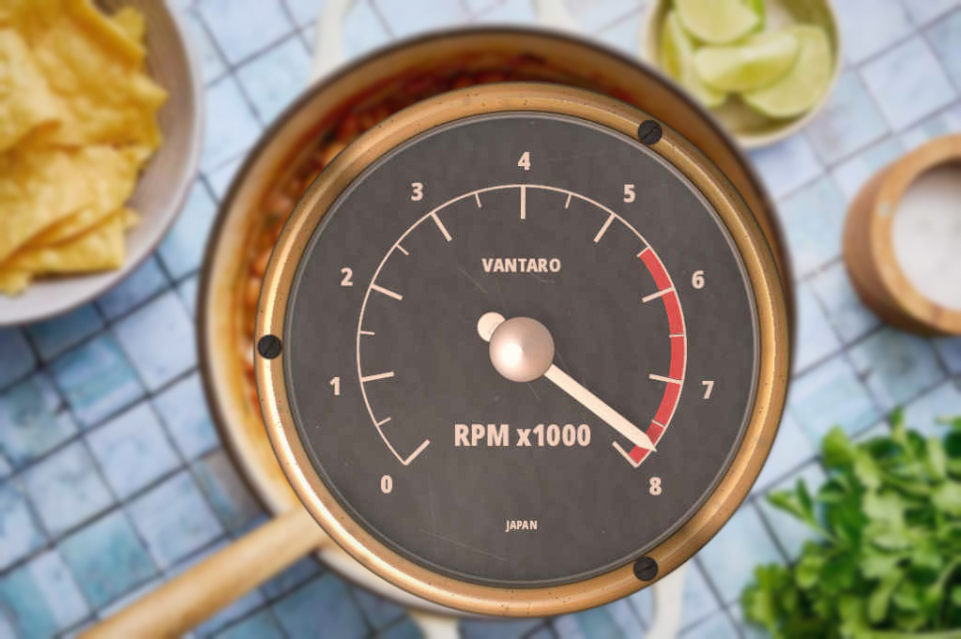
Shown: rpm 7750
